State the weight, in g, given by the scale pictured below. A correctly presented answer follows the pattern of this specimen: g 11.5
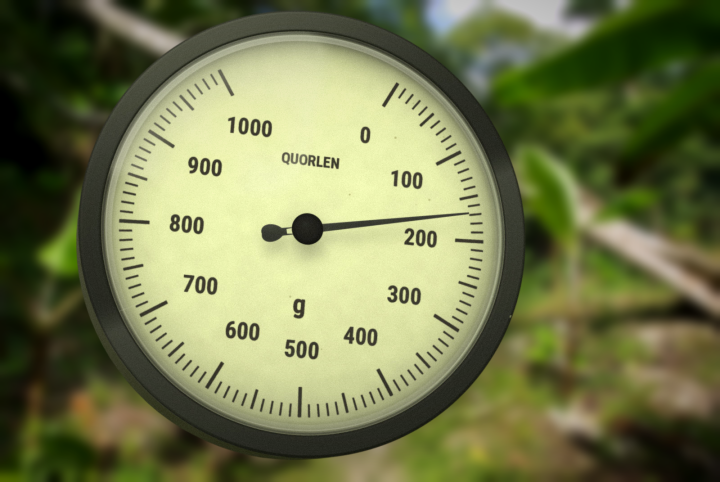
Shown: g 170
